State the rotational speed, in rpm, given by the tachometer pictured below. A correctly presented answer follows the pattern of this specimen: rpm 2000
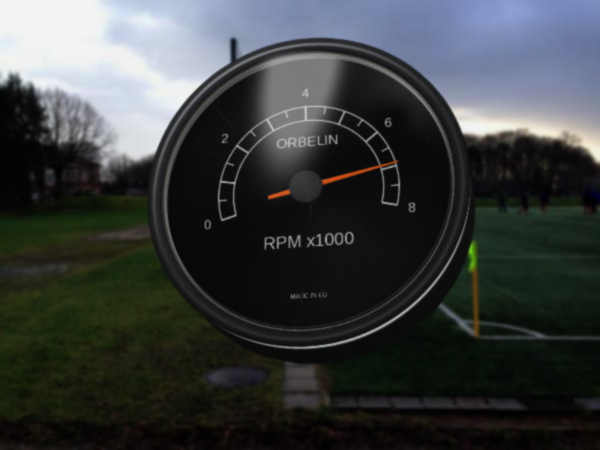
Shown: rpm 7000
